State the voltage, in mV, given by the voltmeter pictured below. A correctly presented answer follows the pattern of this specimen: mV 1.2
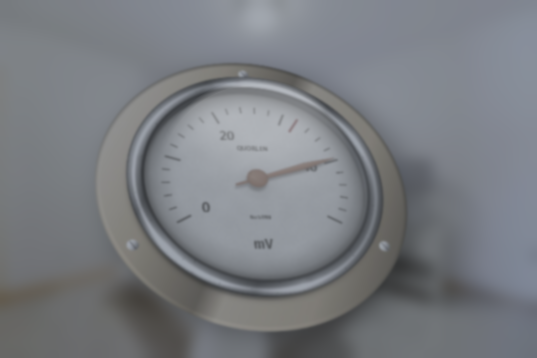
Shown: mV 40
